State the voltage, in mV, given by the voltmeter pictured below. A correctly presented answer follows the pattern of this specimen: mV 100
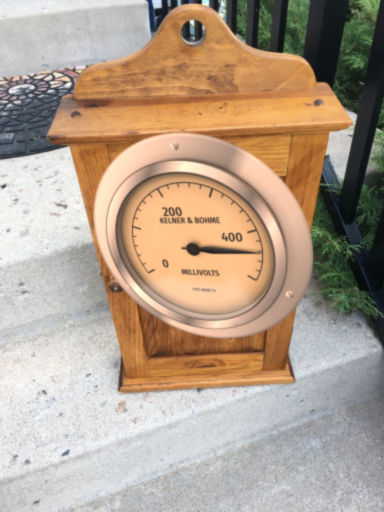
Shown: mV 440
